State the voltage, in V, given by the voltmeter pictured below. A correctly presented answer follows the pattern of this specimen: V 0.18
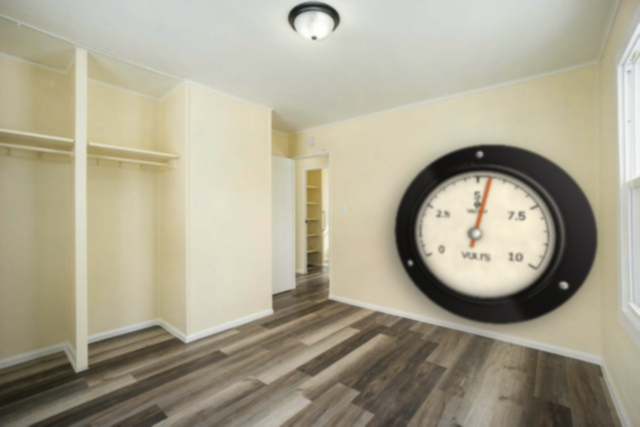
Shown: V 5.5
